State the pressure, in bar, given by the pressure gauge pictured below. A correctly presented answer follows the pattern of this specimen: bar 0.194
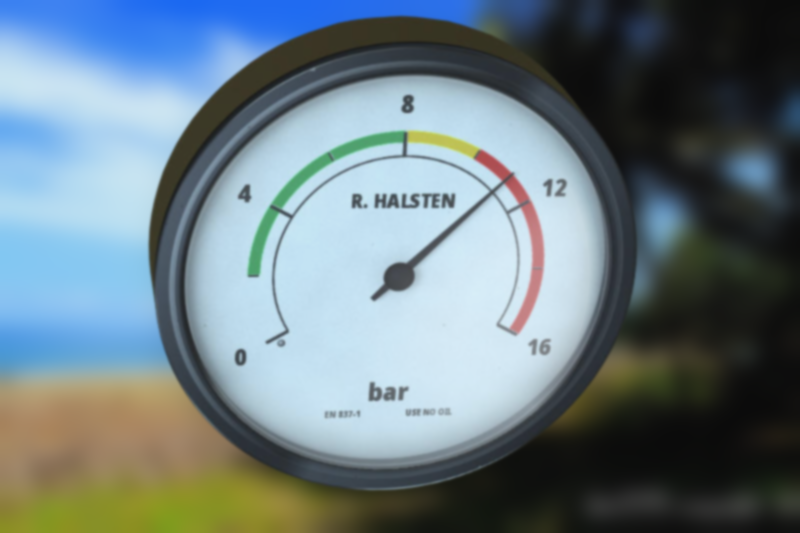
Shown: bar 11
